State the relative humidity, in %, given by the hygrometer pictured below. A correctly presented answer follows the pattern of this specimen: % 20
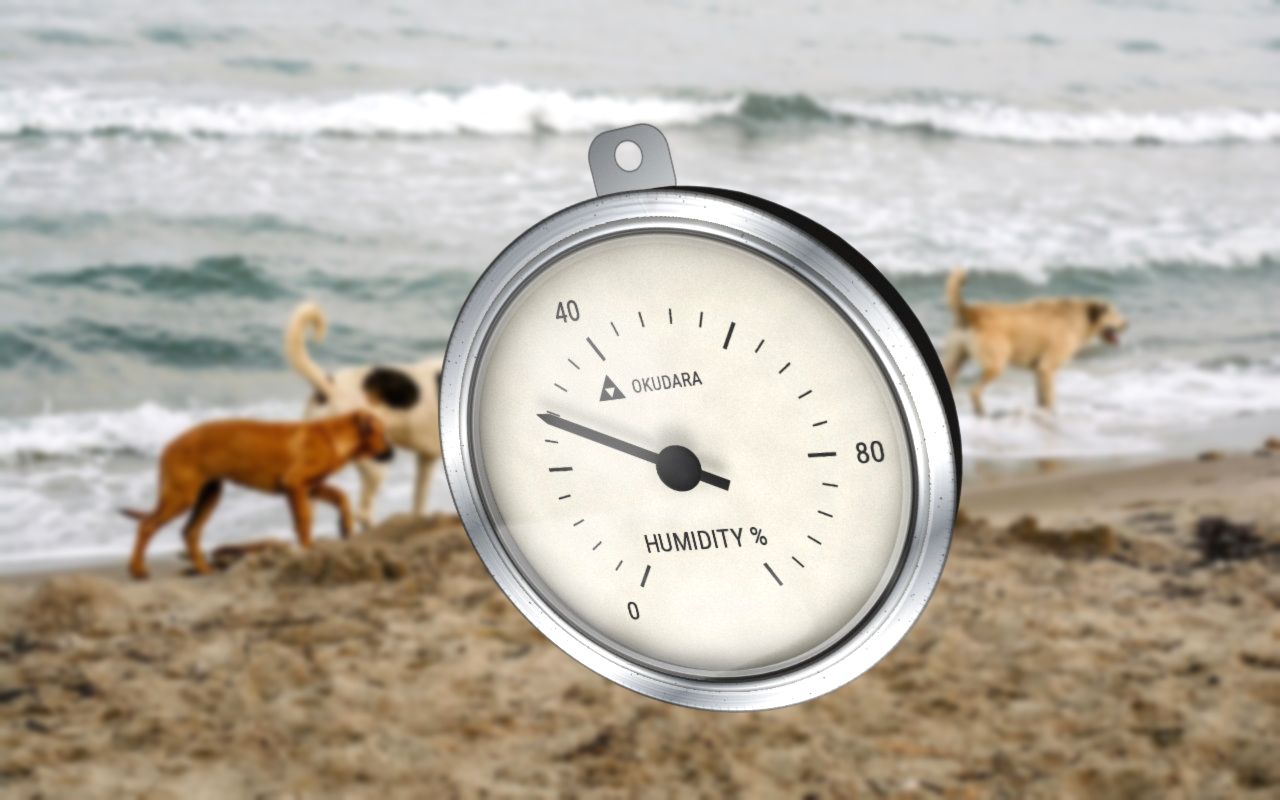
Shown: % 28
